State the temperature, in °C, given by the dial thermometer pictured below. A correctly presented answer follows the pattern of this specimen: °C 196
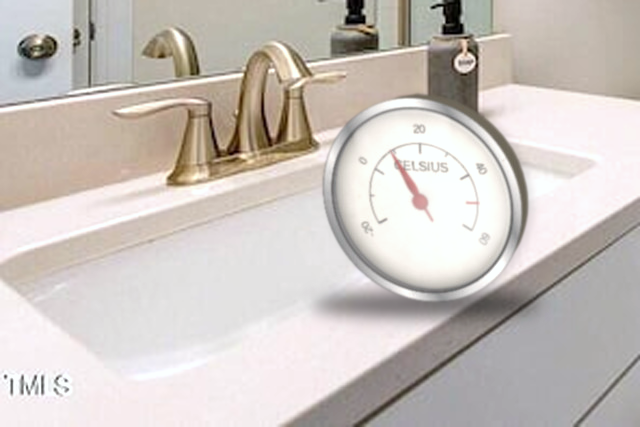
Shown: °C 10
